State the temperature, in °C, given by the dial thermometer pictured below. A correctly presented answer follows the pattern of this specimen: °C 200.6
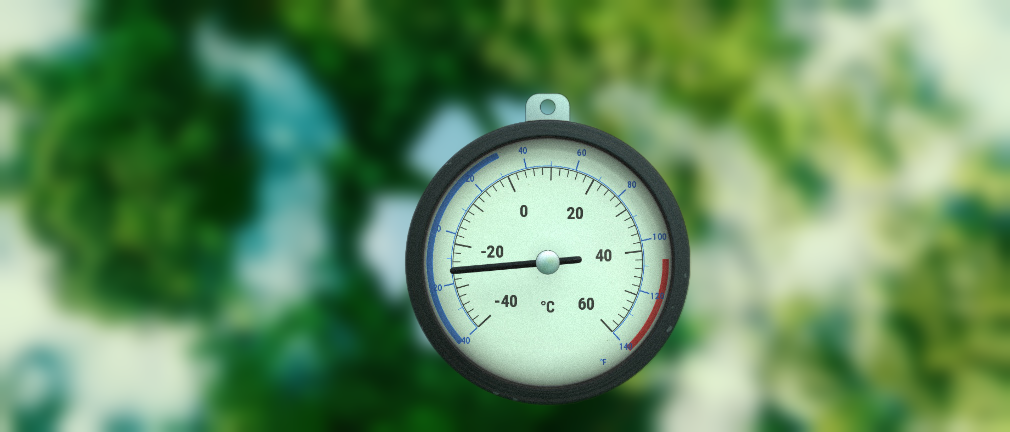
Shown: °C -26
